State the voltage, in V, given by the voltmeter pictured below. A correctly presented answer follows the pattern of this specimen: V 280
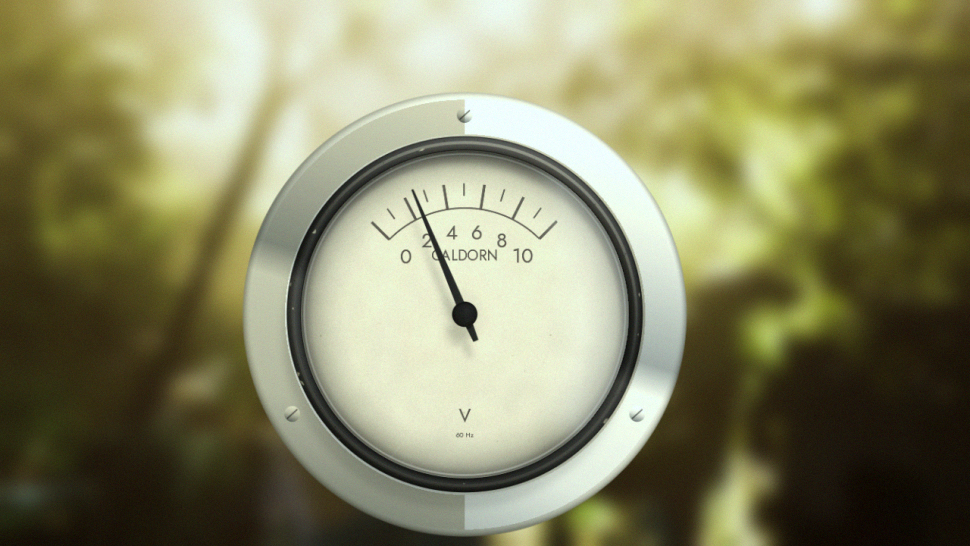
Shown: V 2.5
